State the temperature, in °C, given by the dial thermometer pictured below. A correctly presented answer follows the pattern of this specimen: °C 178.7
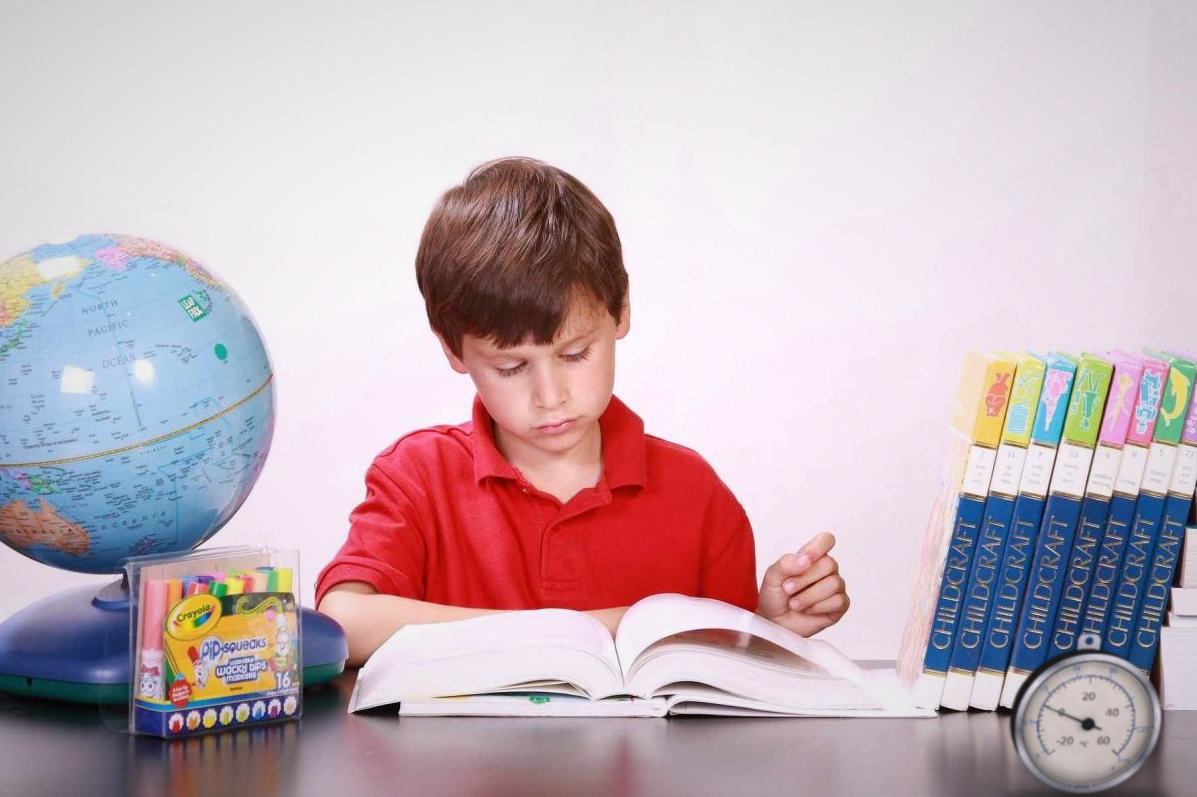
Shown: °C 0
